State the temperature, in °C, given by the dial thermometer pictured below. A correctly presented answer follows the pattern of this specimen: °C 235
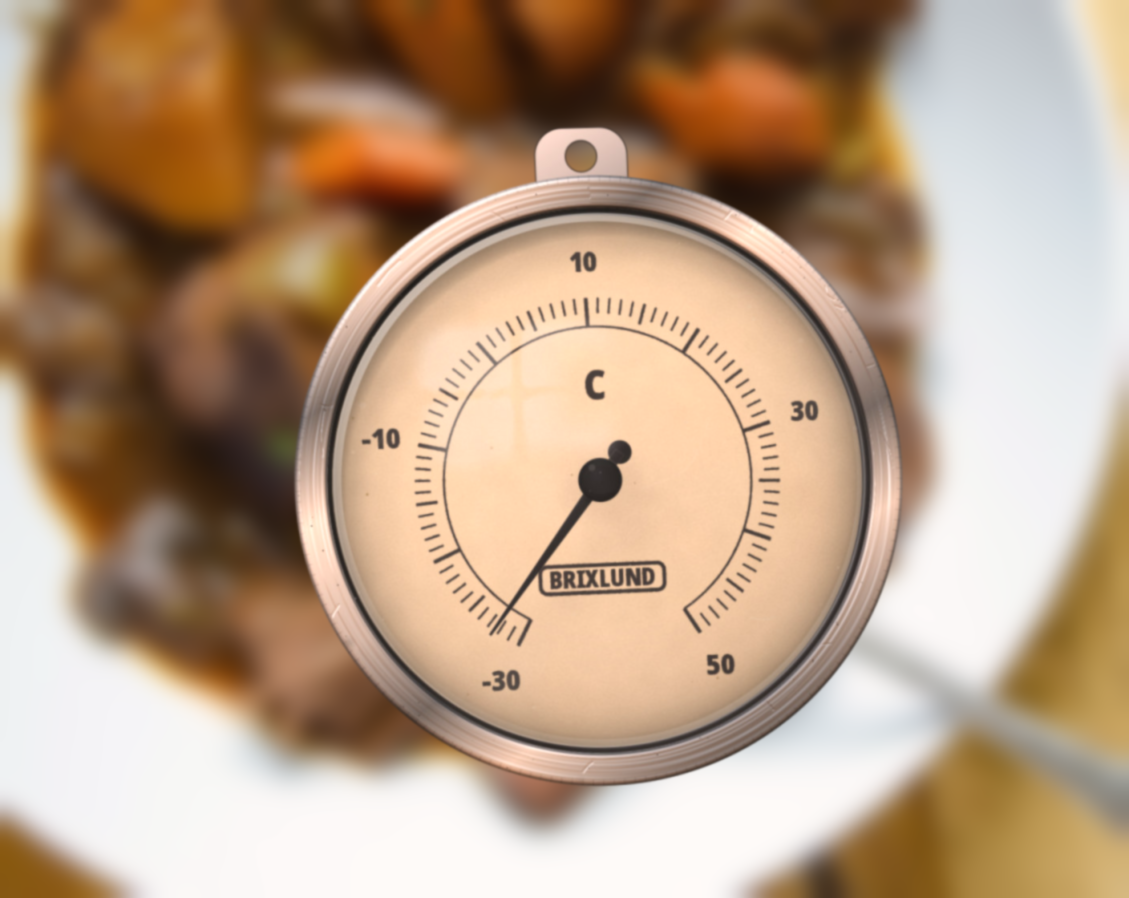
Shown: °C -27.5
